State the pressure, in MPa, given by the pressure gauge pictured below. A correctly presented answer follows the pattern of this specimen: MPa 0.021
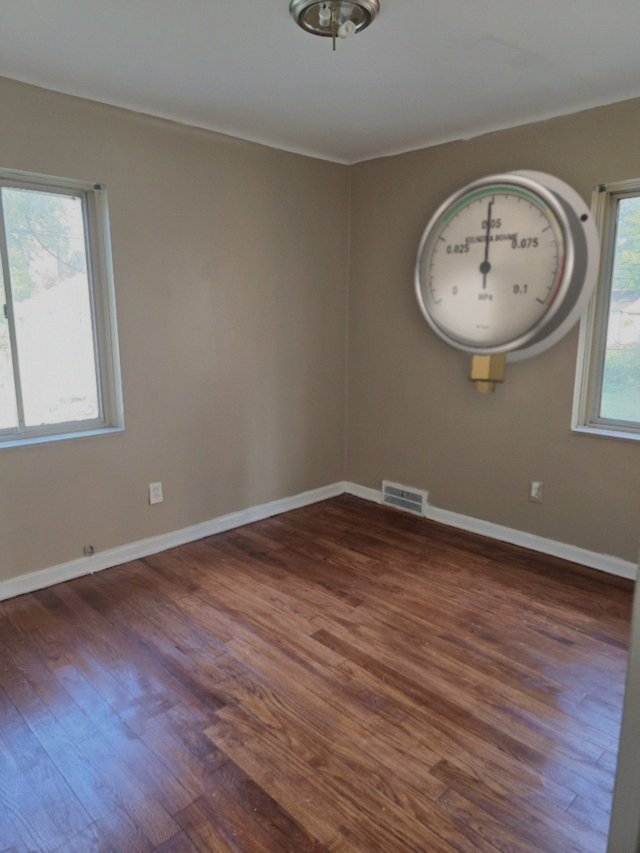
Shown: MPa 0.05
